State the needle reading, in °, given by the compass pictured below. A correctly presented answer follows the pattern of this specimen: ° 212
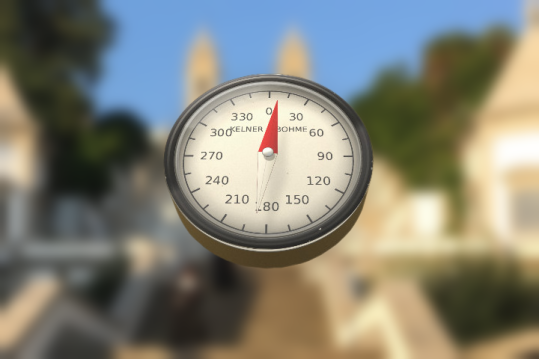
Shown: ° 7.5
